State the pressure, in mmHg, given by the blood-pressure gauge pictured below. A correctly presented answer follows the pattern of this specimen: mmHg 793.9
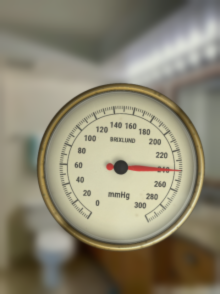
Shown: mmHg 240
